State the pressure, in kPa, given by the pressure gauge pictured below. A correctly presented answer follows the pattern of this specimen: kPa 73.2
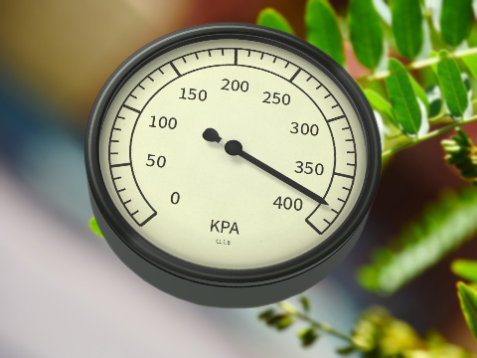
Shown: kPa 380
